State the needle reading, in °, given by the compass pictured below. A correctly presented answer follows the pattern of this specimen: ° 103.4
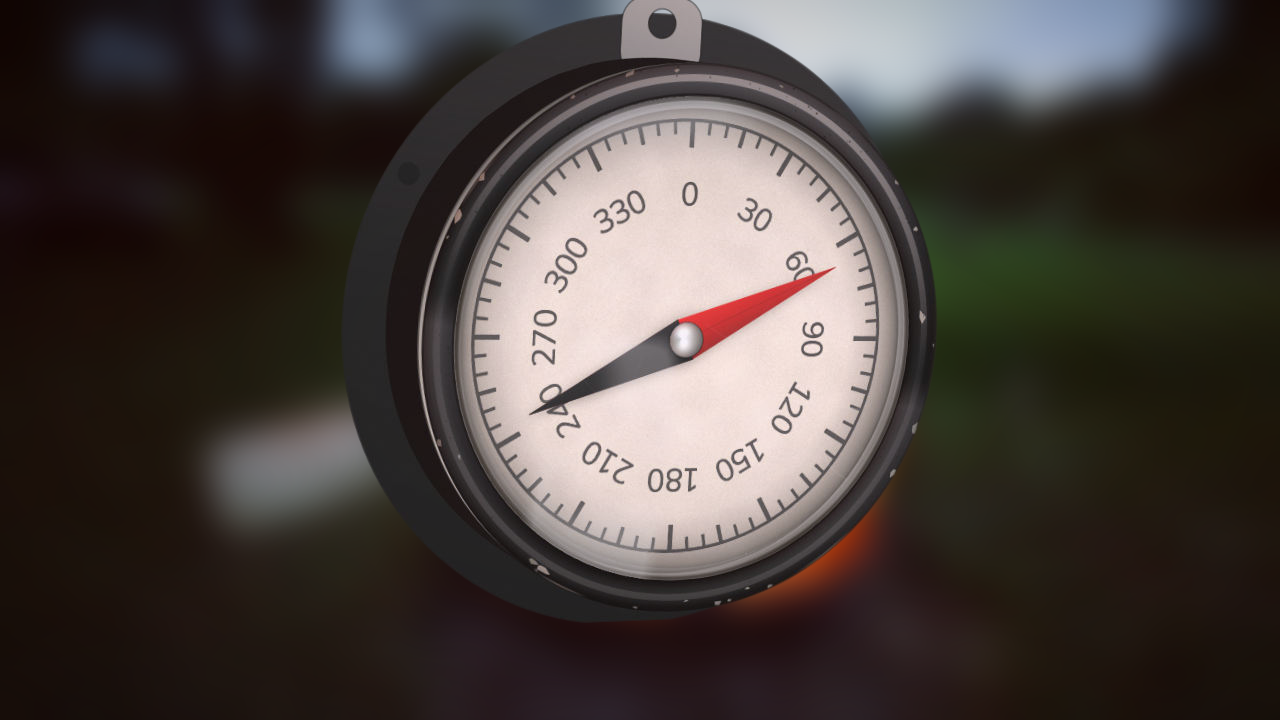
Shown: ° 65
